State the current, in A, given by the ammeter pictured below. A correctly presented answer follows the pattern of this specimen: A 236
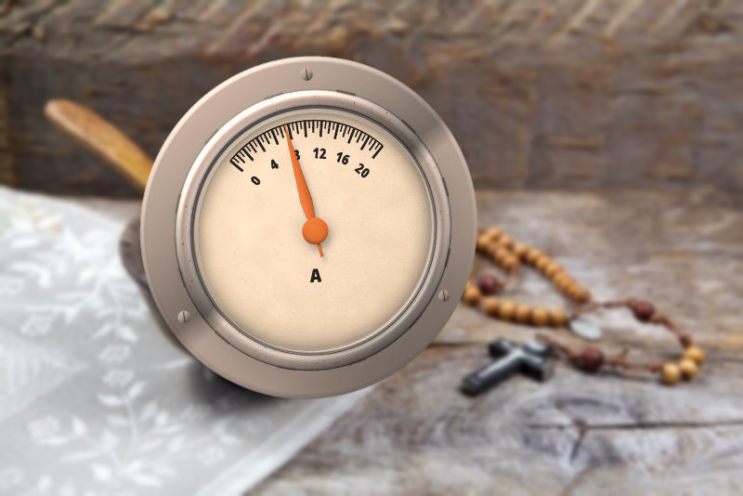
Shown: A 7.5
